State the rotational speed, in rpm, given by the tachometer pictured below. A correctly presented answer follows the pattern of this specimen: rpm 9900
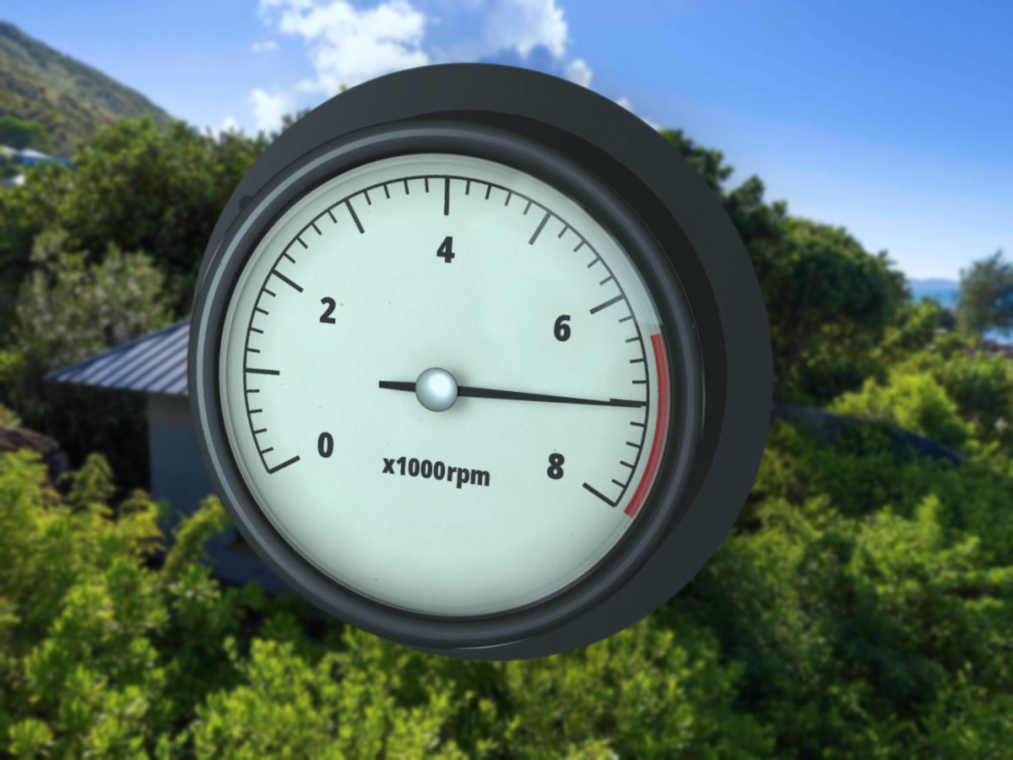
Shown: rpm 7000
